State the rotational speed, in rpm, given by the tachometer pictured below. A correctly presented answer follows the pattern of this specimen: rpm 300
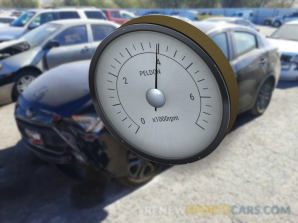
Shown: rpm 4000
